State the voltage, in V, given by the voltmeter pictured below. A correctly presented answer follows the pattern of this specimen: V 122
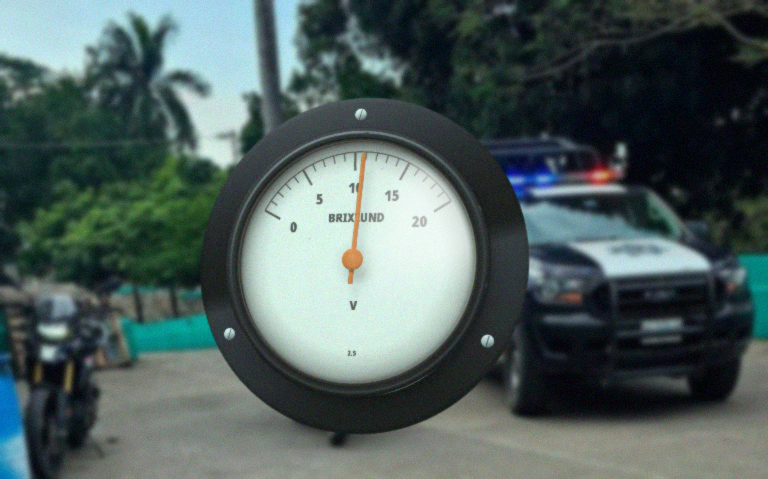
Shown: V 11
